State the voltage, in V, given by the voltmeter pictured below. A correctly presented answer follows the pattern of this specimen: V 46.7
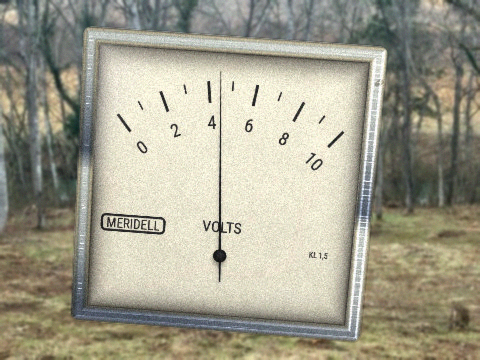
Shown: V 4.5
